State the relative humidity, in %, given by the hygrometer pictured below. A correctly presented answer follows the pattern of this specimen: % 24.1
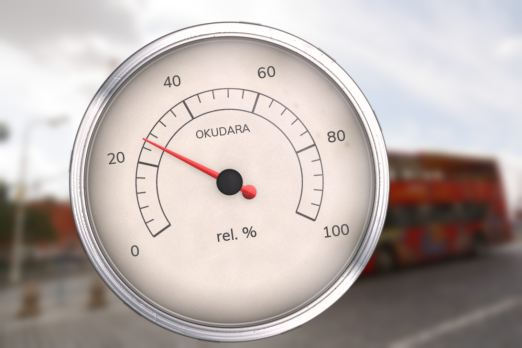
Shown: % 26
